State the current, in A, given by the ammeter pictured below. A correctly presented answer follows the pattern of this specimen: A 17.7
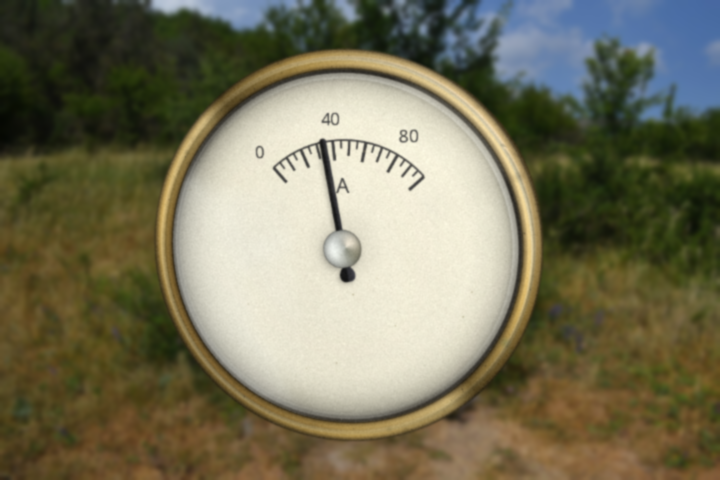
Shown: A 35
